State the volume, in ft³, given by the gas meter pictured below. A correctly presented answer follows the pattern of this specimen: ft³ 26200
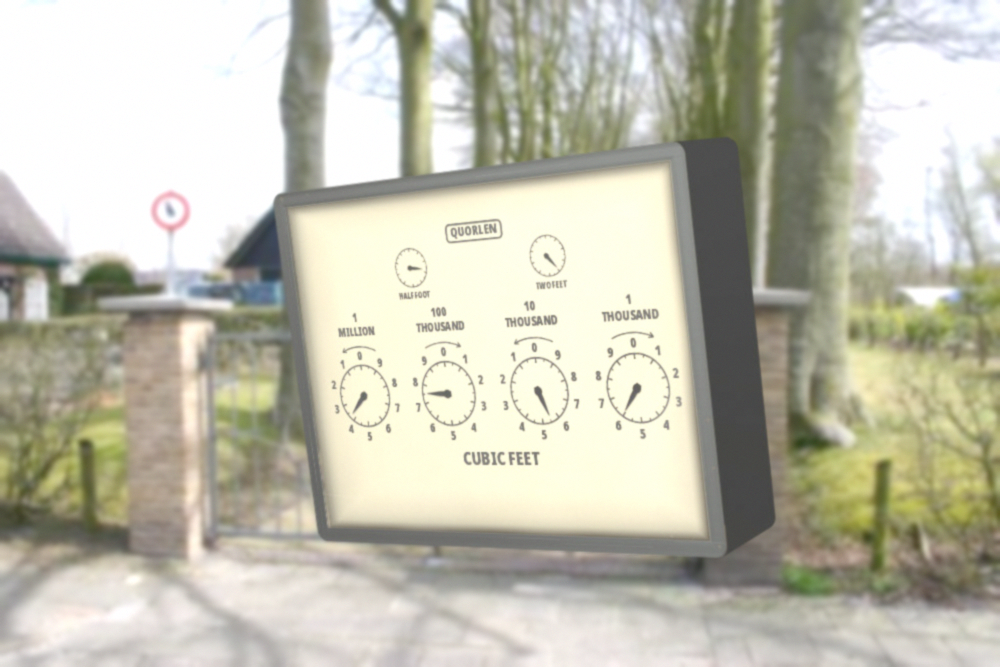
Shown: ft³ 375600
